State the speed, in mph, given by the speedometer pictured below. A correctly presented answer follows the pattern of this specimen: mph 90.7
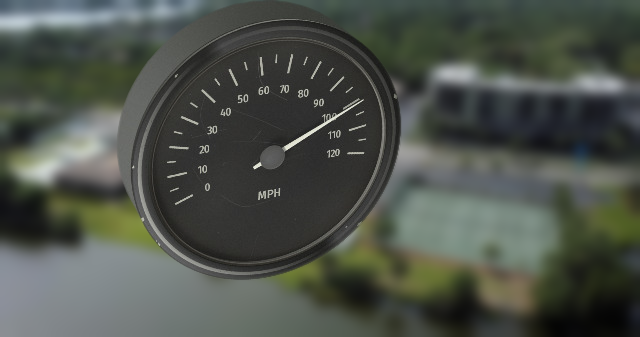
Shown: mph 100
